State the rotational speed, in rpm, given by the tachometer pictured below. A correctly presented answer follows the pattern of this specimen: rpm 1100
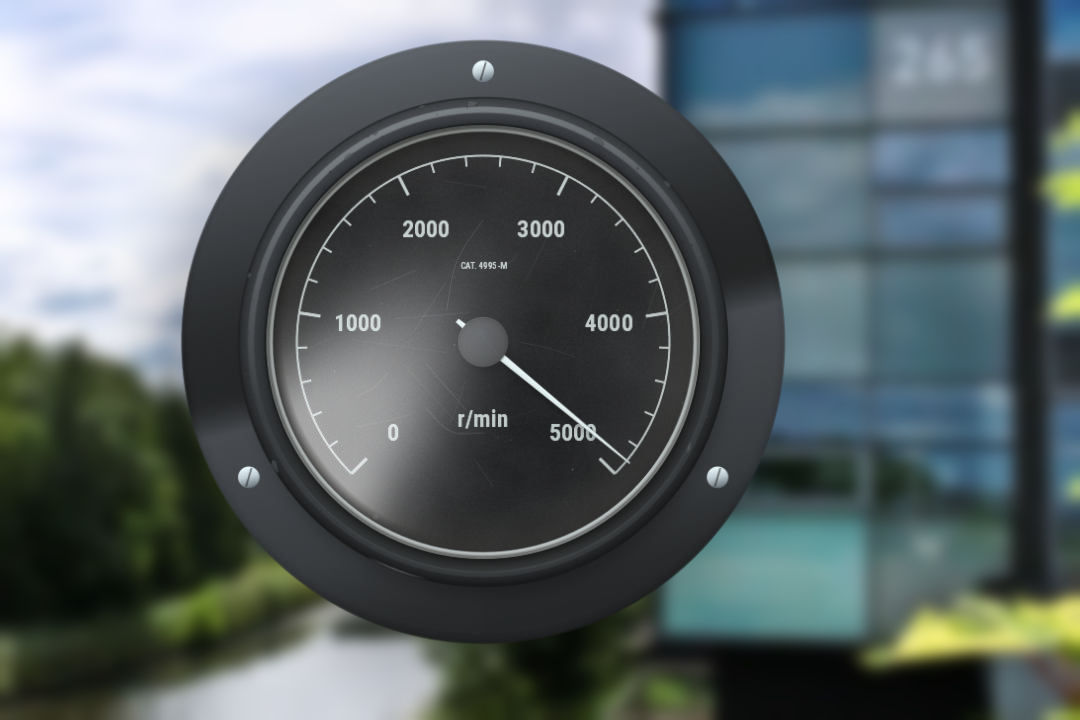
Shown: rpm 4900
